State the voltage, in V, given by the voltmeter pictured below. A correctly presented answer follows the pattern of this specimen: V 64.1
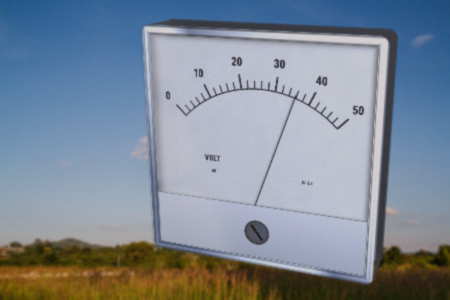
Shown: V 36
